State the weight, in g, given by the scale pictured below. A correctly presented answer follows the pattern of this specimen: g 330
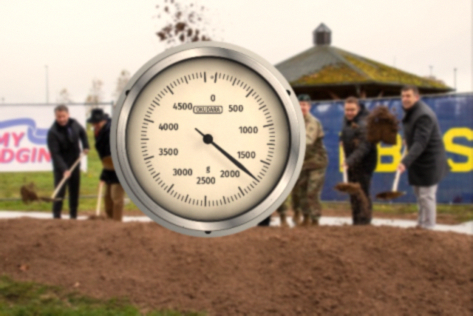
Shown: g 1750
